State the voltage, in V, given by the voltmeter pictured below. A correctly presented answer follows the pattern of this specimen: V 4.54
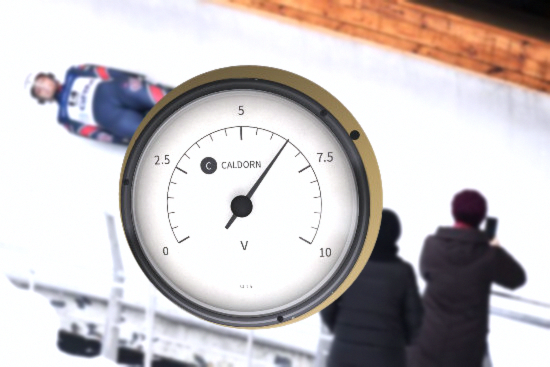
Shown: V 6.5
